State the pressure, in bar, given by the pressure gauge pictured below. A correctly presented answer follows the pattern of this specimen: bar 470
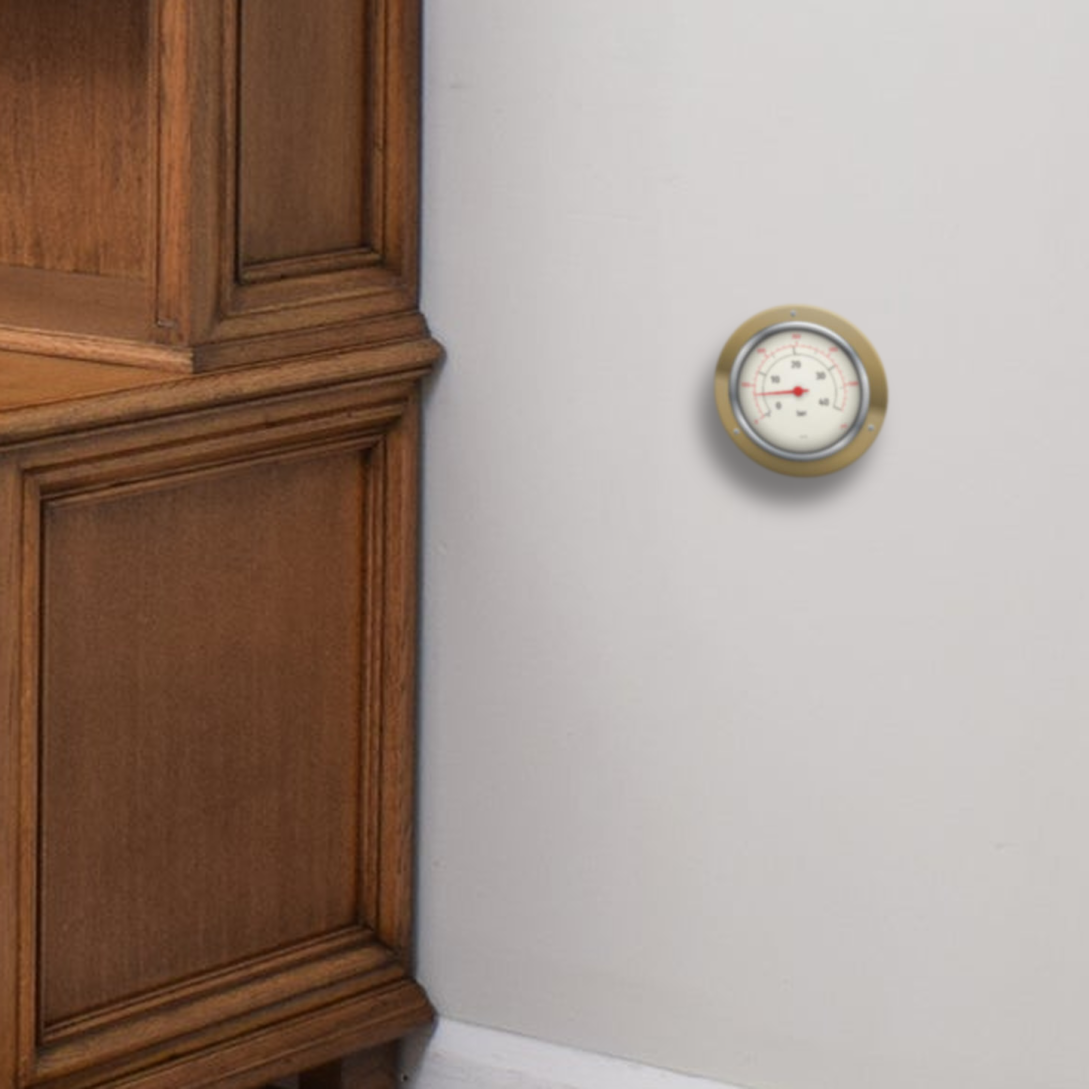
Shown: bar 5
